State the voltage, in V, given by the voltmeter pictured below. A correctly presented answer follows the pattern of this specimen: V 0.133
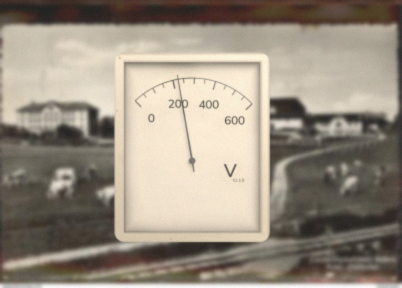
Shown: V 225
